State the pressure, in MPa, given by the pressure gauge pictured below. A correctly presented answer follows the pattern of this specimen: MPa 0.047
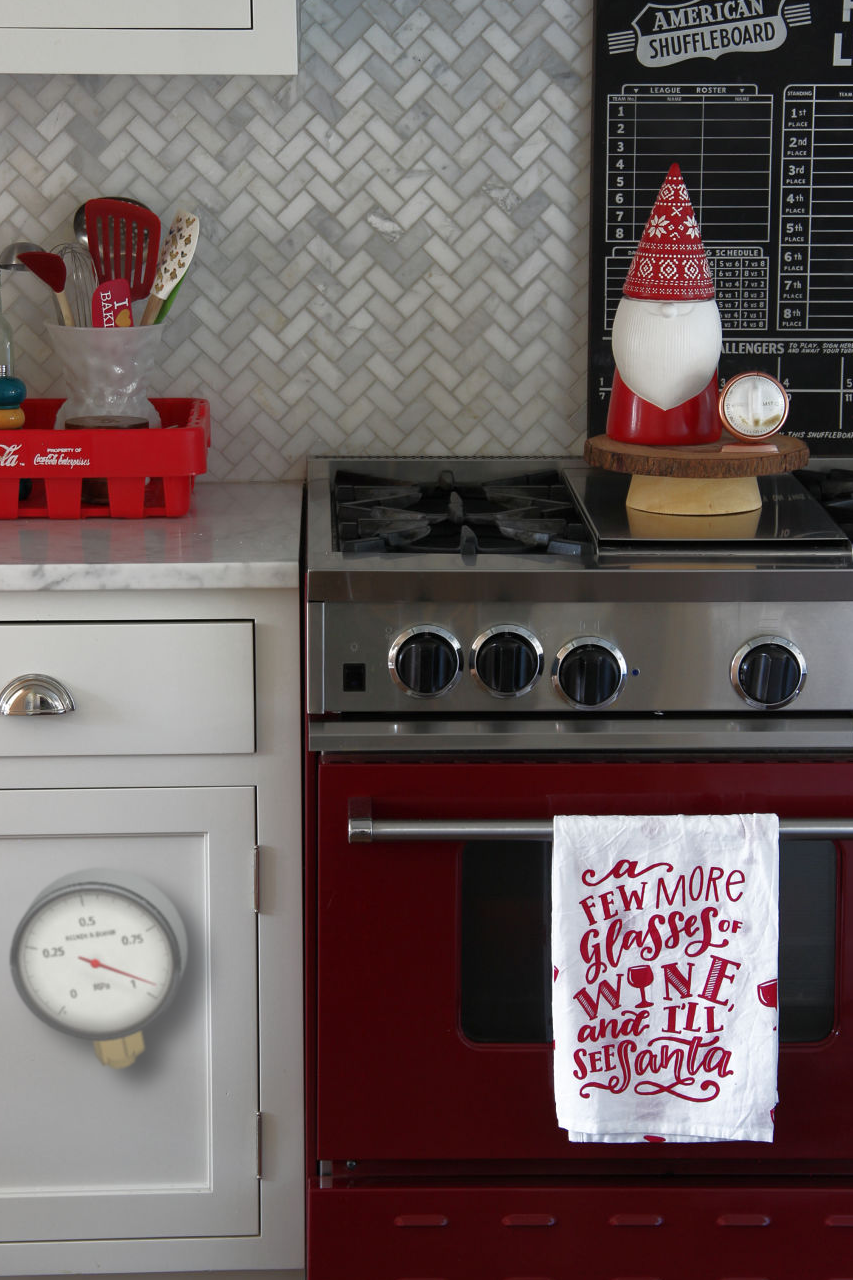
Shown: MPa 0.95
